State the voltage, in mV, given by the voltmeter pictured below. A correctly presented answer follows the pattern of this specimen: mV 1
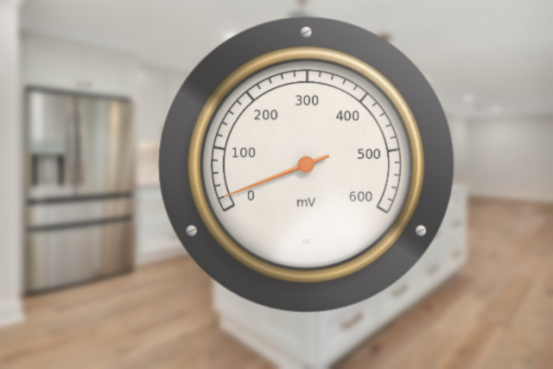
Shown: mV 20
